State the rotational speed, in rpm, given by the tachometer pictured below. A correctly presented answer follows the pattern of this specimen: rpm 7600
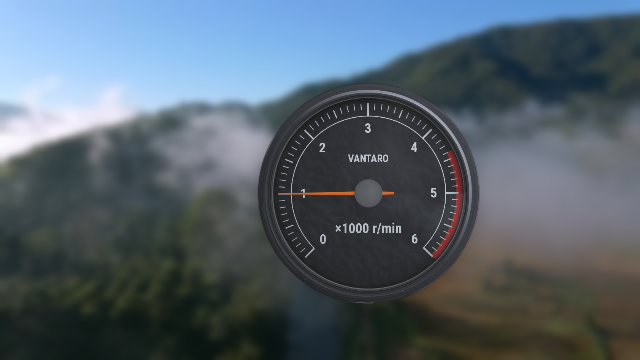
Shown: rpm 1000
